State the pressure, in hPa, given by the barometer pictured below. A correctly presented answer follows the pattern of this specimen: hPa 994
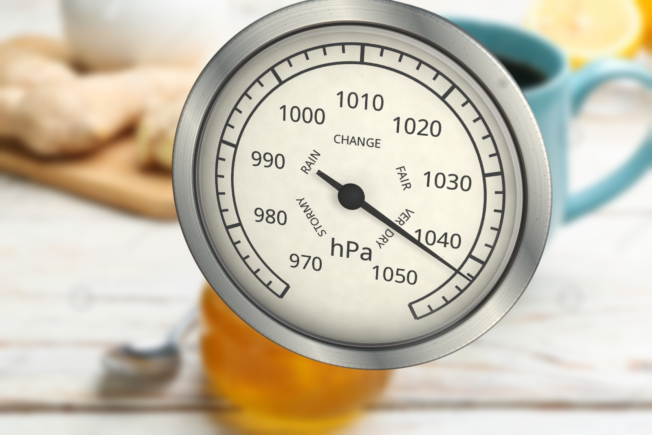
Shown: hPa 1042
